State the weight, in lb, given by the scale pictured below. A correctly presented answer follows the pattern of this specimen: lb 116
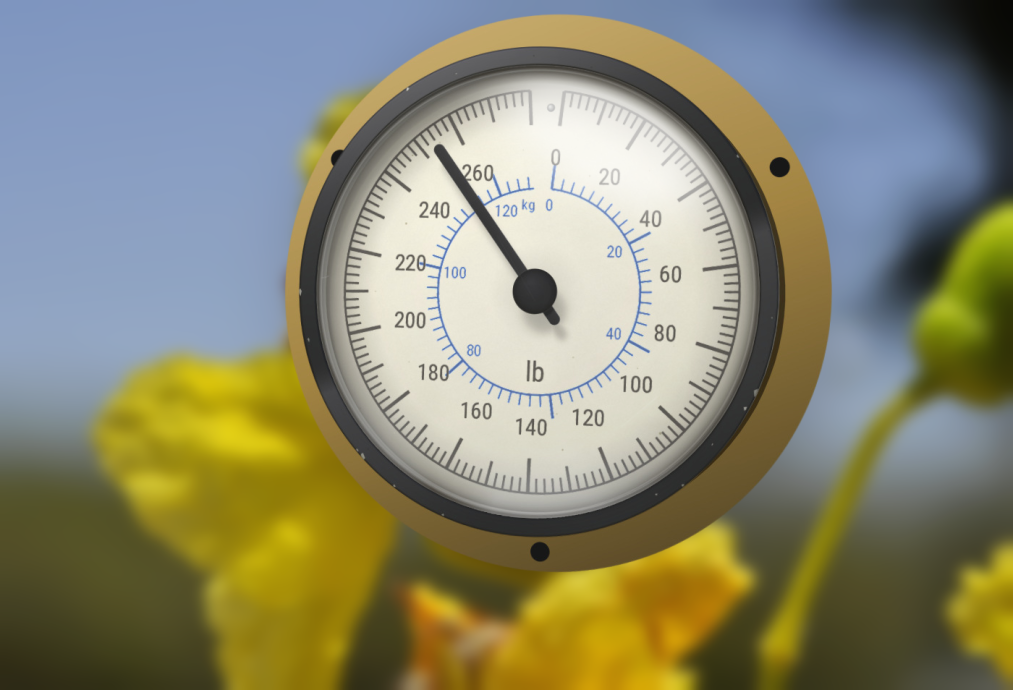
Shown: lb 254
